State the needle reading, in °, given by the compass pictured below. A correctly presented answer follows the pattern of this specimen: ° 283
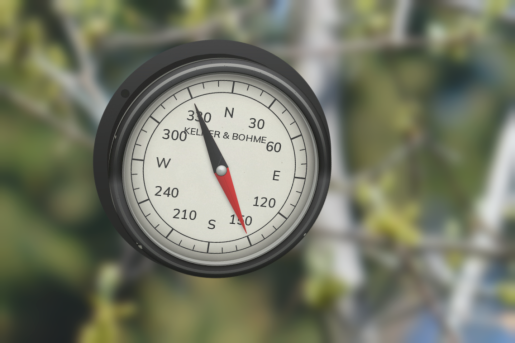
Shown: ° 150
